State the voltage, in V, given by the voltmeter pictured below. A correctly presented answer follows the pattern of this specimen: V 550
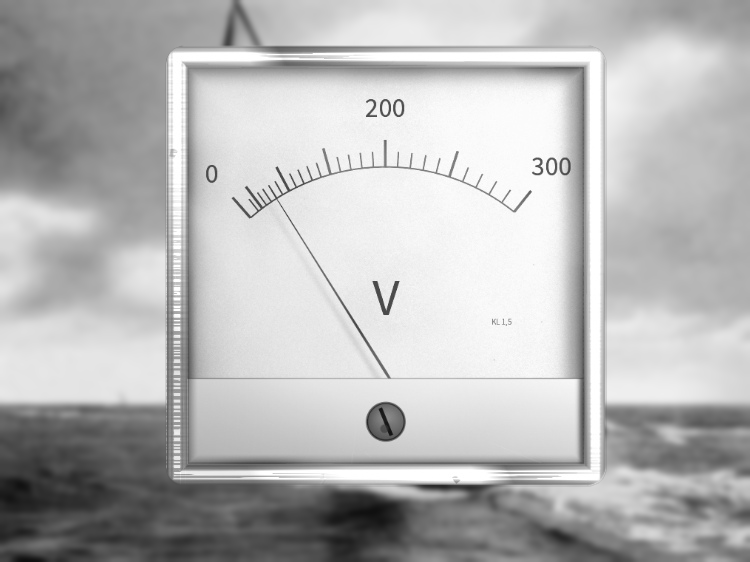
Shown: V 80
